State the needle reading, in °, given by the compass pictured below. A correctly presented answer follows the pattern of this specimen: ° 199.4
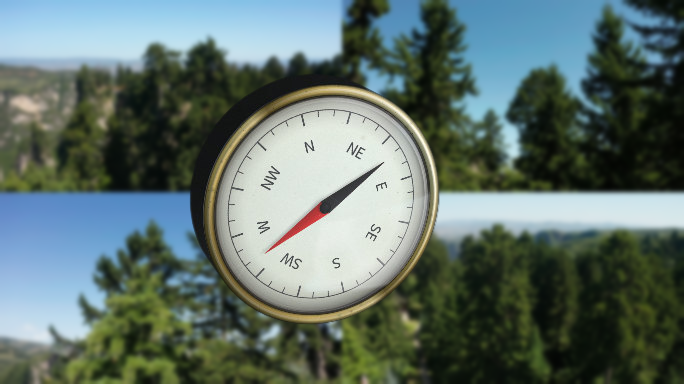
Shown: ° 250
